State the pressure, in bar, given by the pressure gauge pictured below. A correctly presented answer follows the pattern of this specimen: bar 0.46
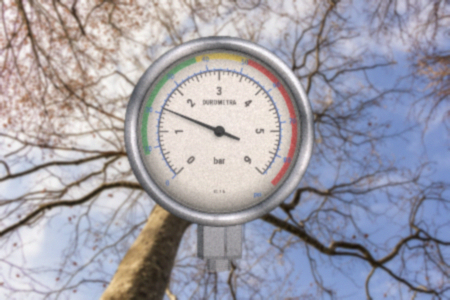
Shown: bar 1.5
